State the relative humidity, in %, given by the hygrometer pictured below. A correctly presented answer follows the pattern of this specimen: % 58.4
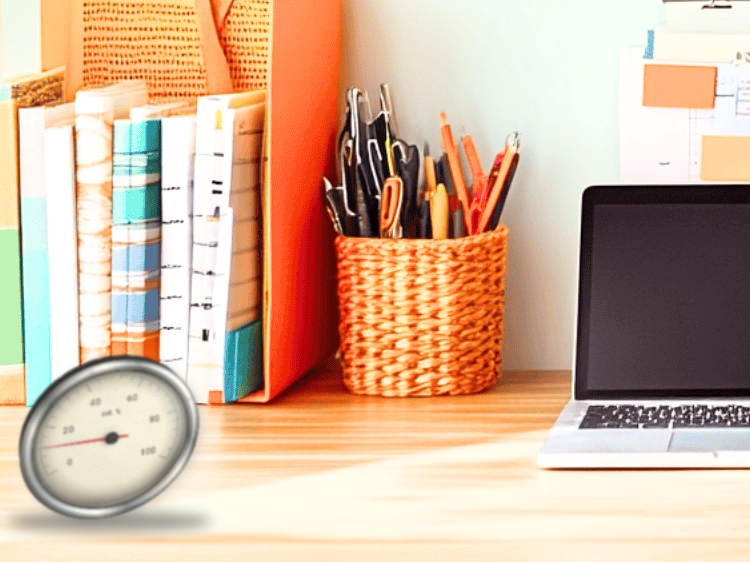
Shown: % 12
